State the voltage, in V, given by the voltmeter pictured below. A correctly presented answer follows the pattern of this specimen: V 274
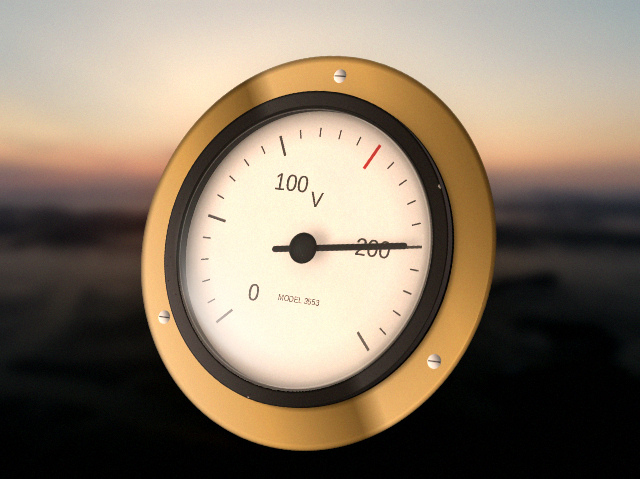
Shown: V 200
